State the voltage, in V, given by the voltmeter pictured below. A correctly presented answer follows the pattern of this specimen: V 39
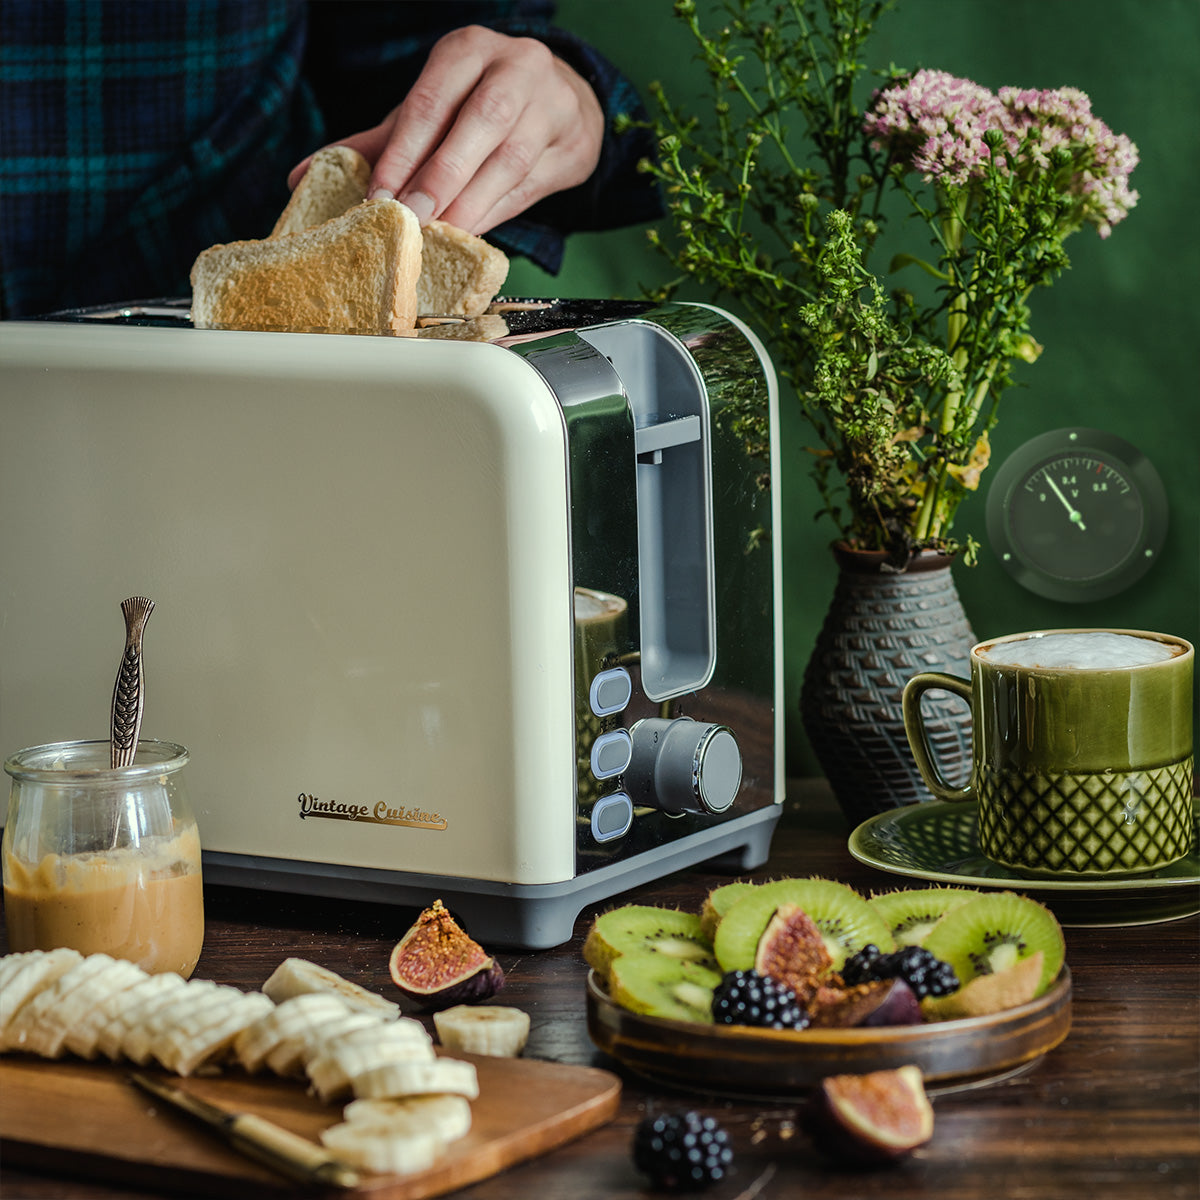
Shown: V 0.2
